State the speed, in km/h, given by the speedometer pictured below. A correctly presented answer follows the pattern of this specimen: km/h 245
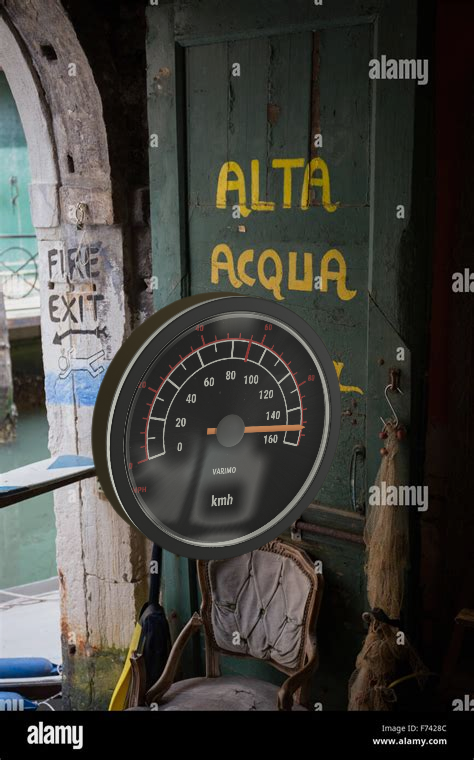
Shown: km/h 150
